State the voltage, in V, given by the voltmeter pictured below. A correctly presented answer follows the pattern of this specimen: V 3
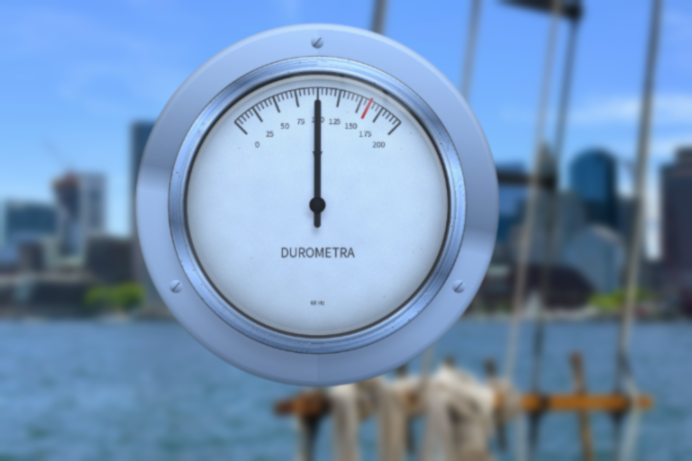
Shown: V 100
